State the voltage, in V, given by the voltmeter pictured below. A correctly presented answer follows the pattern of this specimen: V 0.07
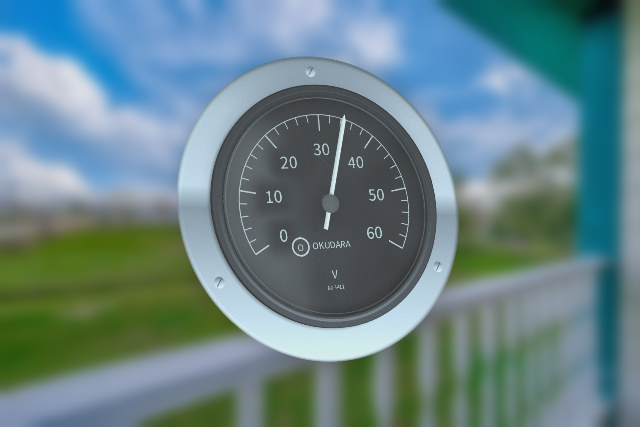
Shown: V 34
